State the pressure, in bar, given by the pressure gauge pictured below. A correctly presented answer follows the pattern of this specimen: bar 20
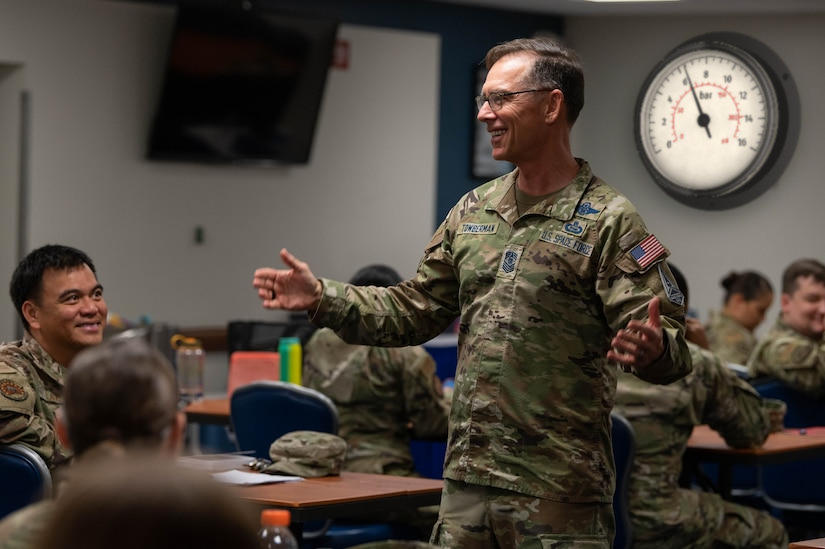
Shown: bar 6.5
